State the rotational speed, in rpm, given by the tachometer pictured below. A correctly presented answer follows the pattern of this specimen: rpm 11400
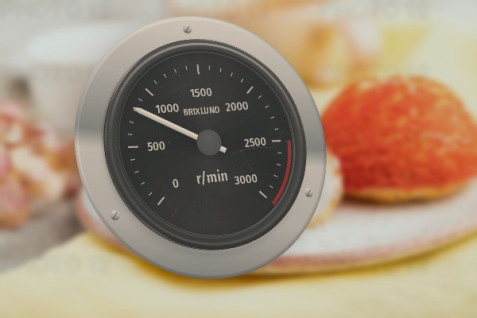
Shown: rpm 800
